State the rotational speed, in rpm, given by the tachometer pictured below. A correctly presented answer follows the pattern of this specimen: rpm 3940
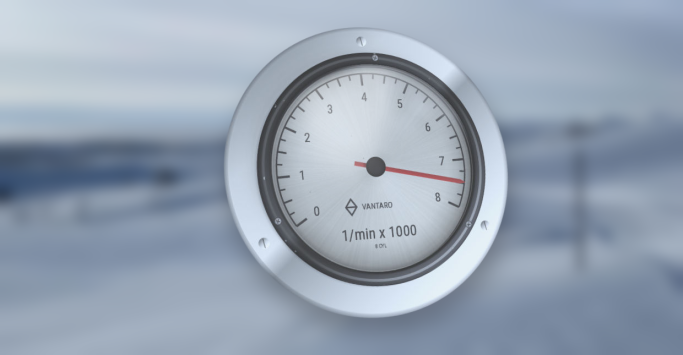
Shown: rpm 7500
